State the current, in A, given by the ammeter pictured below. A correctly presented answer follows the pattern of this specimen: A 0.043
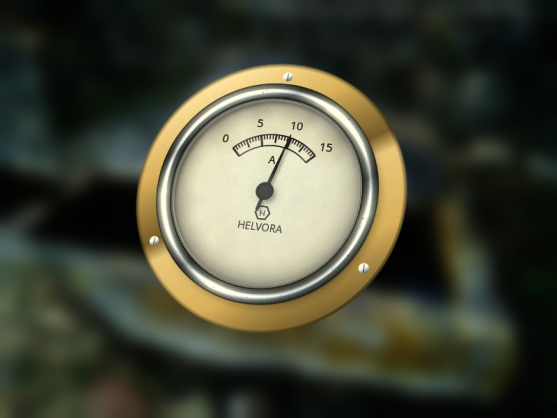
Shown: A 10
